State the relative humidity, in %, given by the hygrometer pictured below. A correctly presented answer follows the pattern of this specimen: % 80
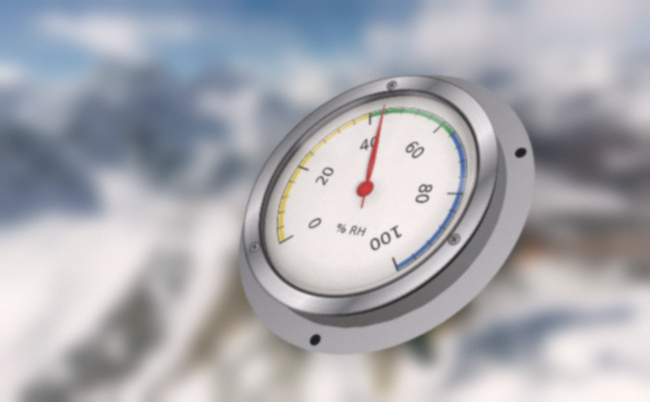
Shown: % 44
